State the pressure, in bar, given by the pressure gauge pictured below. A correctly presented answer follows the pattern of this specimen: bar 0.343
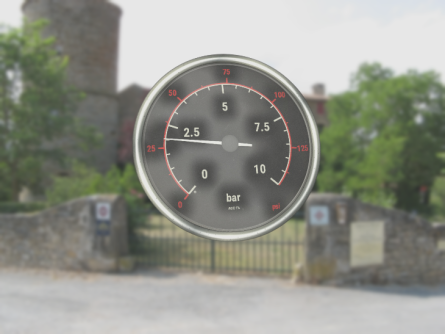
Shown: bar 2
